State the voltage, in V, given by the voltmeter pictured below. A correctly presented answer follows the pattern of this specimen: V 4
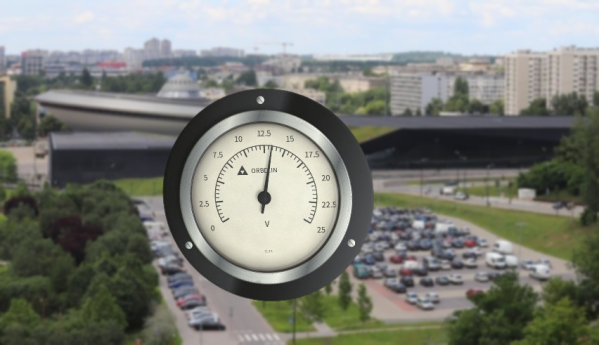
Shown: V 13.5
